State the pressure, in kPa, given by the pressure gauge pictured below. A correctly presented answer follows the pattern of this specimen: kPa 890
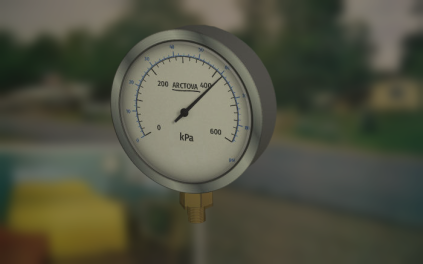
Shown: kPa 420
